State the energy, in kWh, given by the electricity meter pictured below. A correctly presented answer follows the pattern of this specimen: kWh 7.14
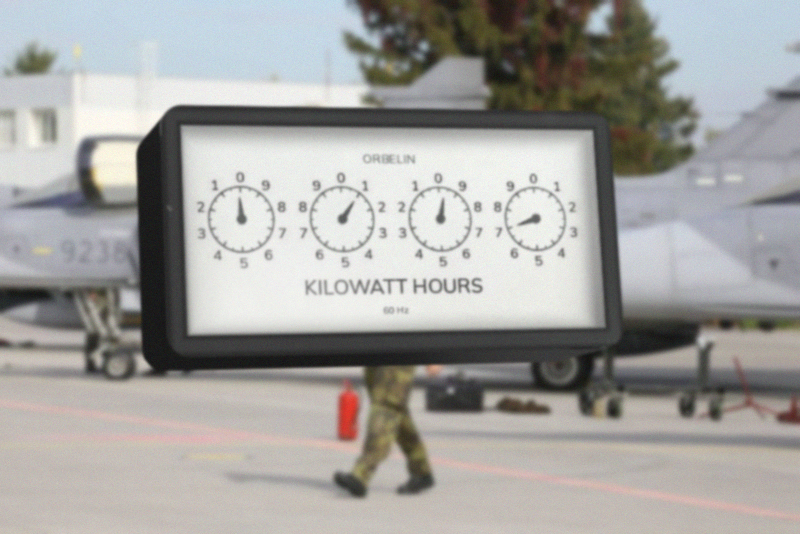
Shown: kWh 97
